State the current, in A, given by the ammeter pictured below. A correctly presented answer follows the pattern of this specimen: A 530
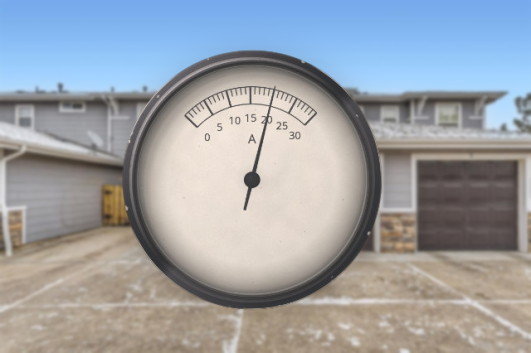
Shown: A 20
